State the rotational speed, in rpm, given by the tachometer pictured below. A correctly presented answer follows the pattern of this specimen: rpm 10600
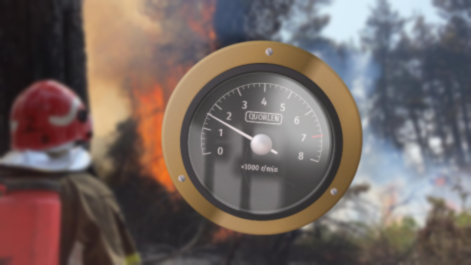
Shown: rpm 1600
